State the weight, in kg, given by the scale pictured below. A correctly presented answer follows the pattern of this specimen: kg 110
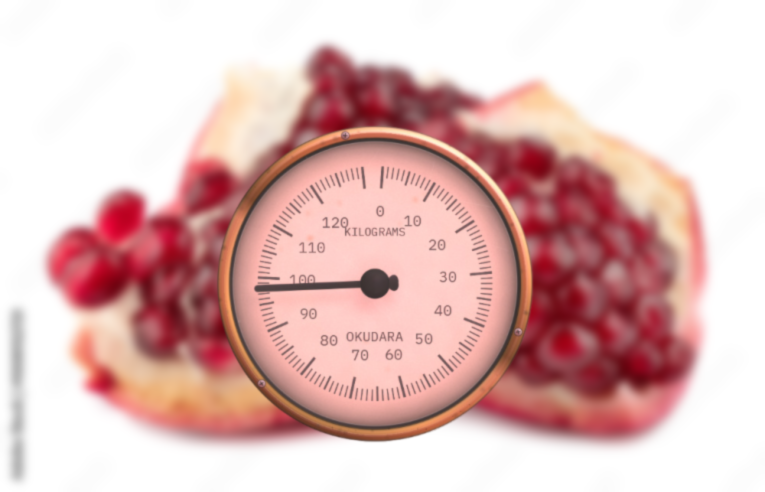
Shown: kg 98
